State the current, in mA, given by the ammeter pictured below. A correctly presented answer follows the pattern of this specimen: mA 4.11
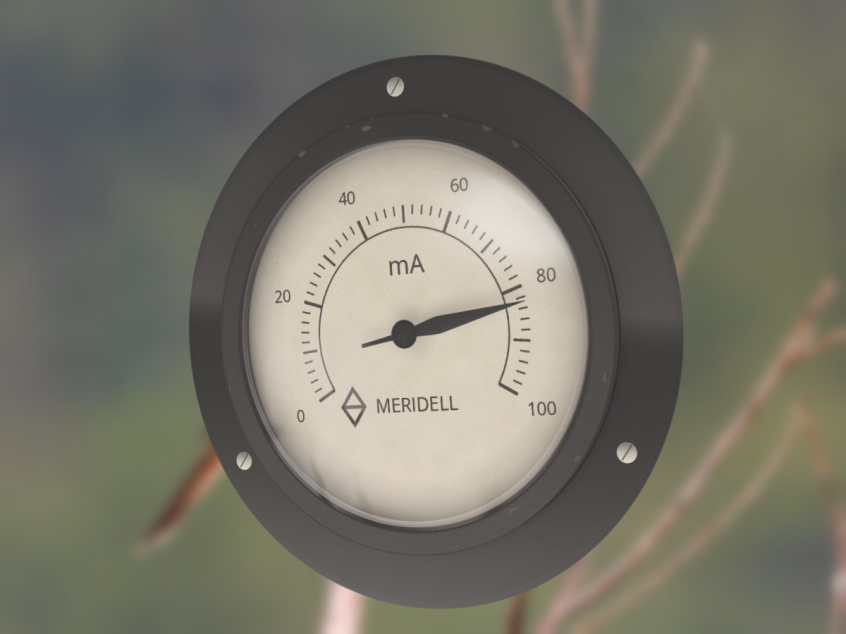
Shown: mA 83
